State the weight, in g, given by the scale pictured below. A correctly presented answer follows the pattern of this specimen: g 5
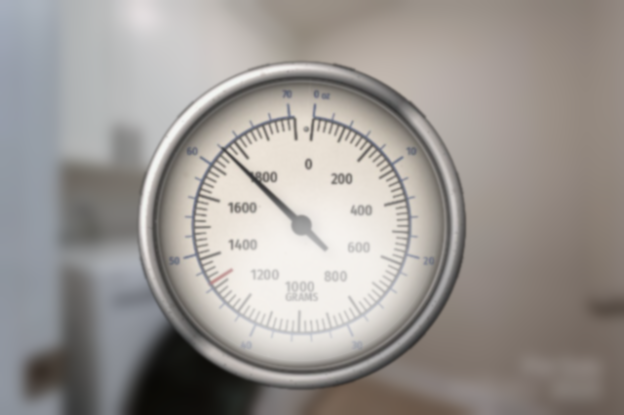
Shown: g 1760
